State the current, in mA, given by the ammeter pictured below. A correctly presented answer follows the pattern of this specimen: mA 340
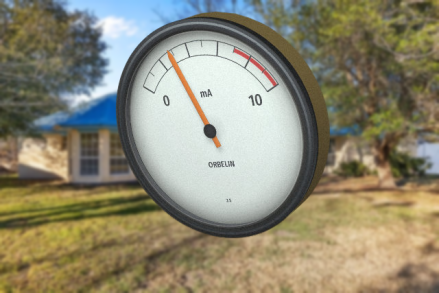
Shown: mA 3
